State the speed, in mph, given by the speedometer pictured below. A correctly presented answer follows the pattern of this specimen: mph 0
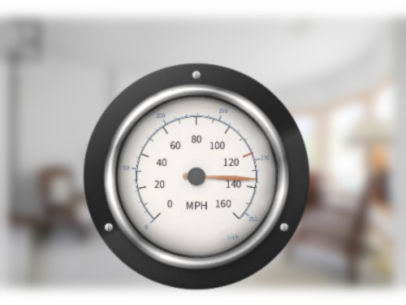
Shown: mph 135
